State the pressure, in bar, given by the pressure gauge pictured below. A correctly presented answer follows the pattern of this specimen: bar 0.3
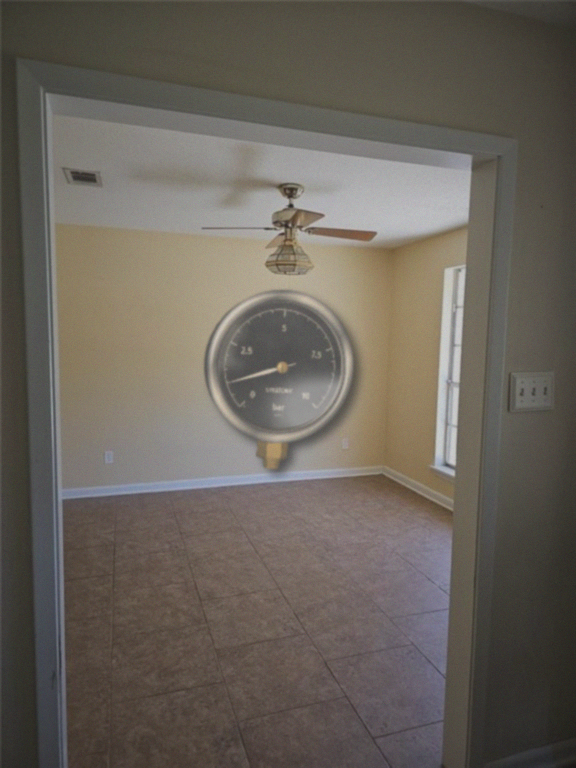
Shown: bar 1
